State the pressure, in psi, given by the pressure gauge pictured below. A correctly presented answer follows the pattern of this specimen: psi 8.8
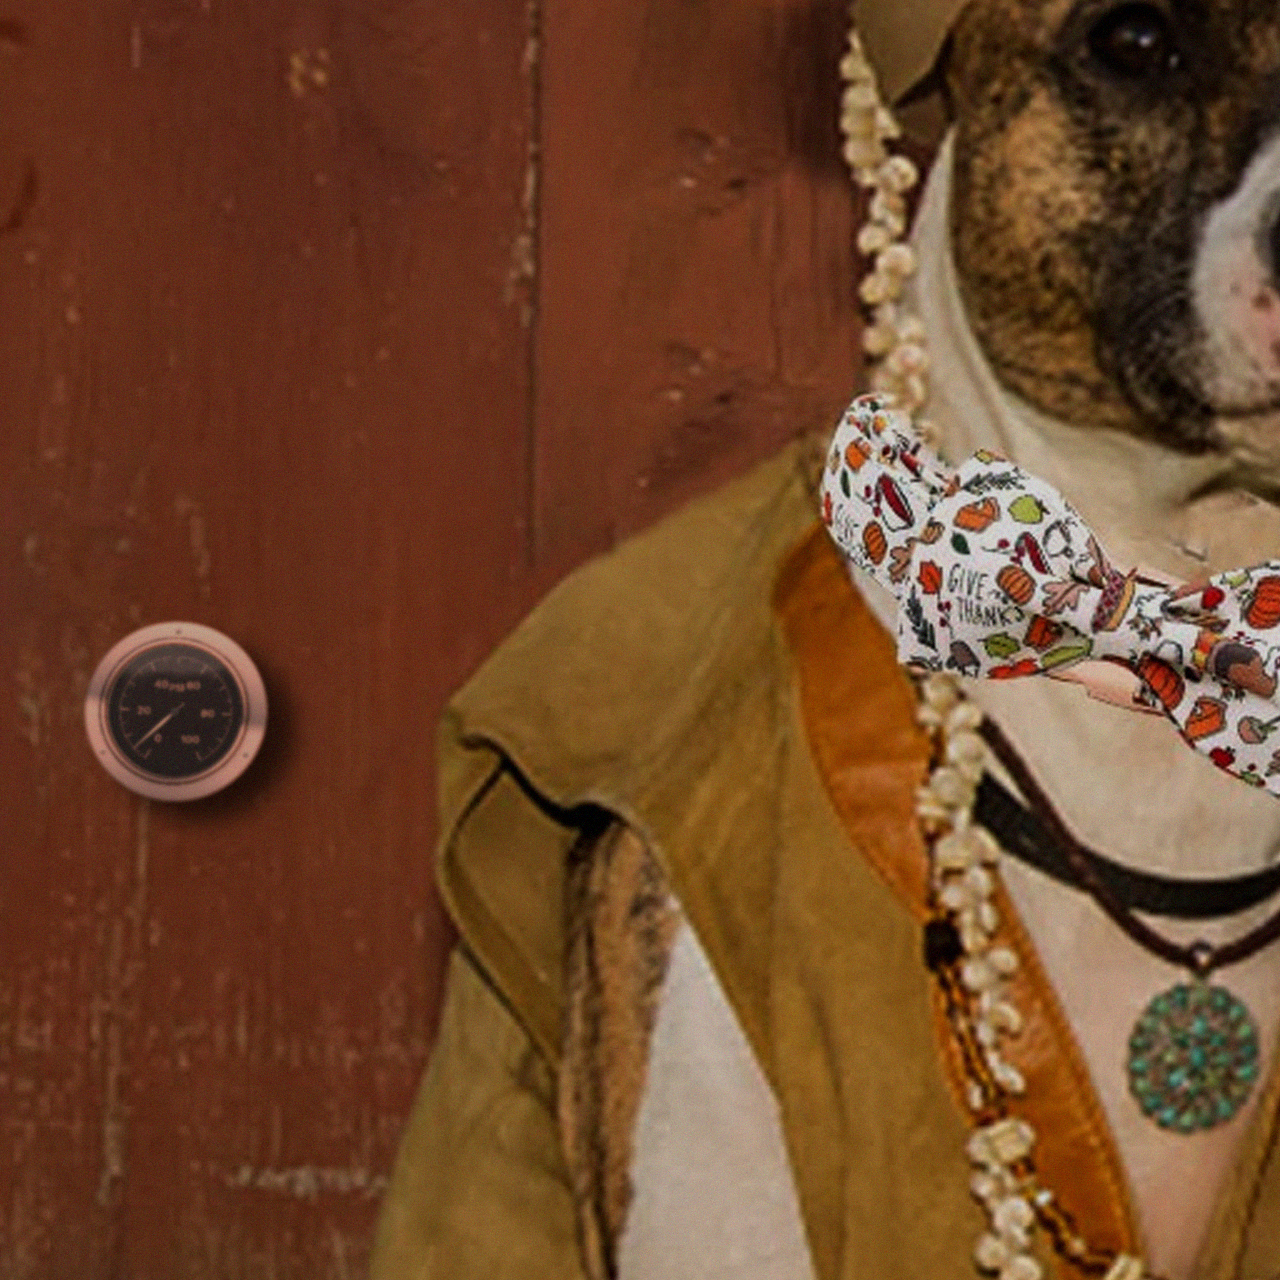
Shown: psi 5
